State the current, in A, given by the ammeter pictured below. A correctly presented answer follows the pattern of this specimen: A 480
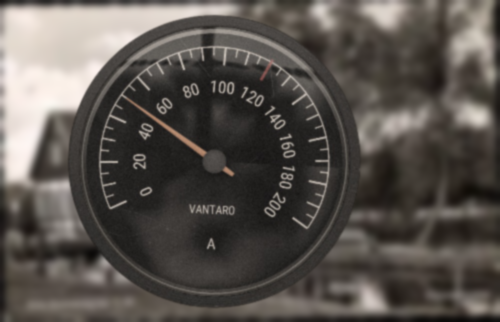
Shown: A 50
